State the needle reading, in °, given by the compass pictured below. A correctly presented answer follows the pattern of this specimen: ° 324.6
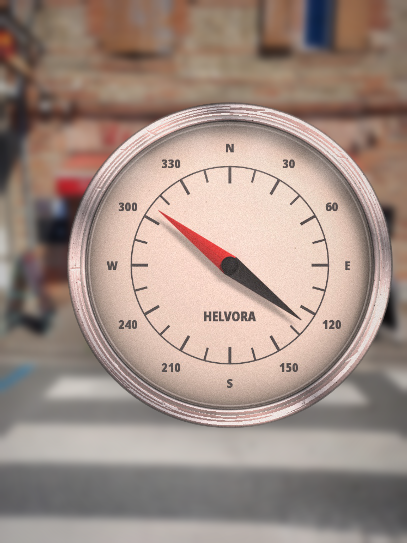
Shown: ° 307.5
